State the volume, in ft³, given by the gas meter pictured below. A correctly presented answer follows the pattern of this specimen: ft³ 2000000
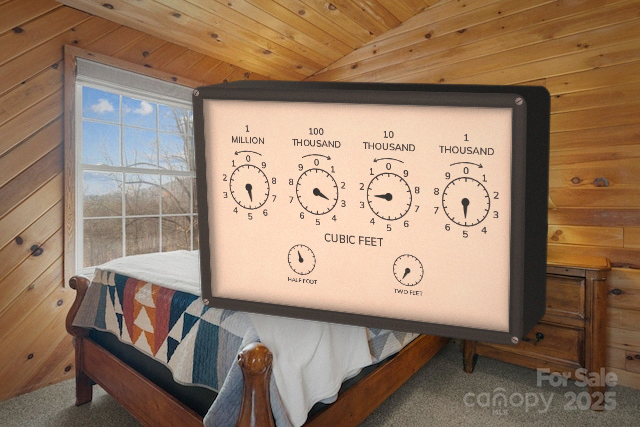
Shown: ft³ 532500
